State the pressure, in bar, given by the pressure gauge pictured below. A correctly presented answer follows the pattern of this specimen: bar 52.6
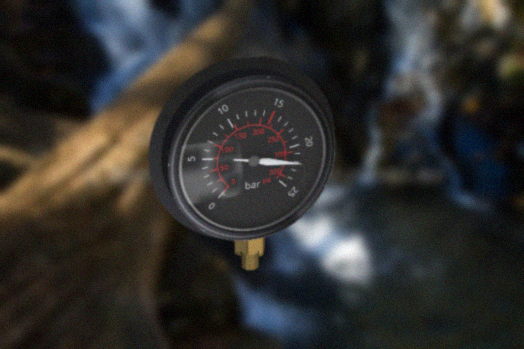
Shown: bar 22
